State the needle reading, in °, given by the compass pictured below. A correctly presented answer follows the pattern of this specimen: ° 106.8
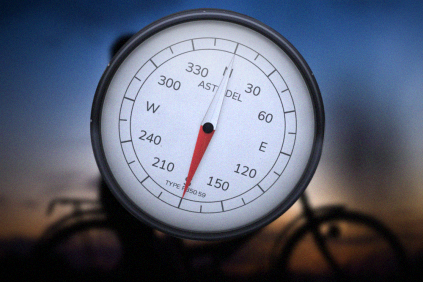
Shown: ° 180
